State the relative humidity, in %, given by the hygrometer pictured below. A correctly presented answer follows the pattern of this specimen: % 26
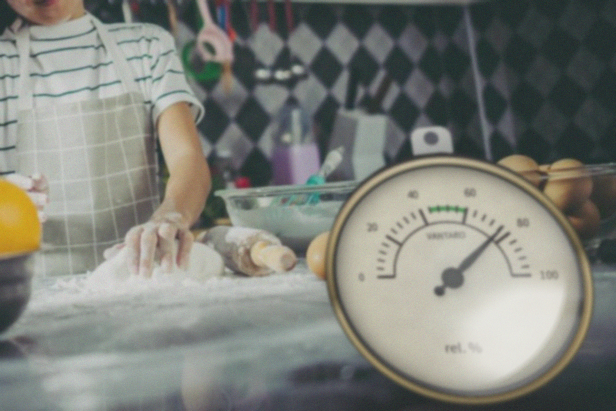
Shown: % 76
